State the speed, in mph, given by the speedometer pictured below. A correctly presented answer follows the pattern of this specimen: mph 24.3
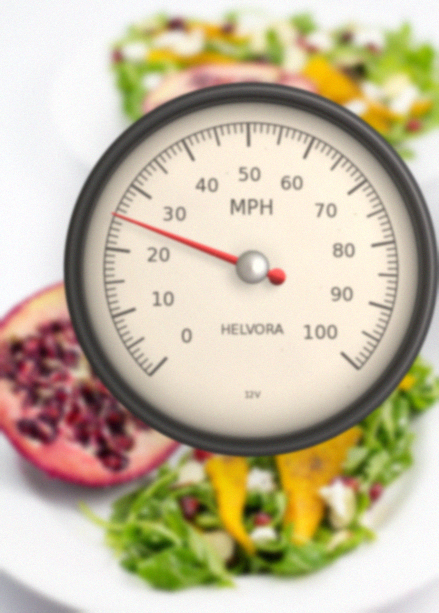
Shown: mph 25
